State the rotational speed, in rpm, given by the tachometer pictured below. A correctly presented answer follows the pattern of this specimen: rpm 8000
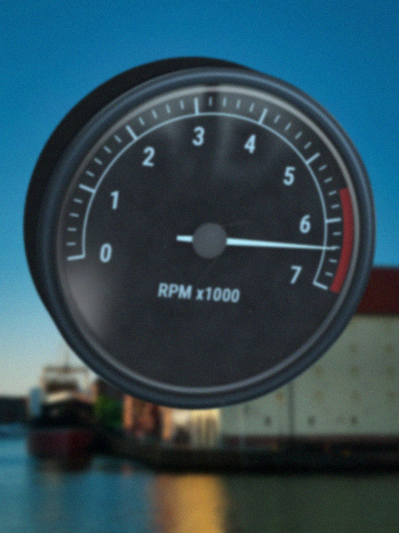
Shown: rpm 6400
